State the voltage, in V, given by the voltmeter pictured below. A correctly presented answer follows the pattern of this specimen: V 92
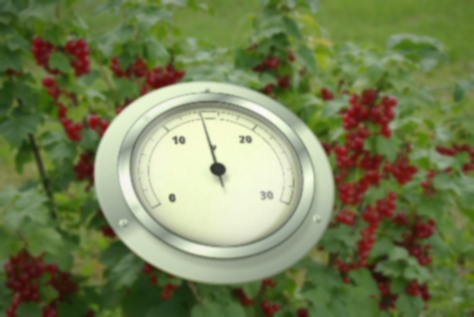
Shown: V 14
